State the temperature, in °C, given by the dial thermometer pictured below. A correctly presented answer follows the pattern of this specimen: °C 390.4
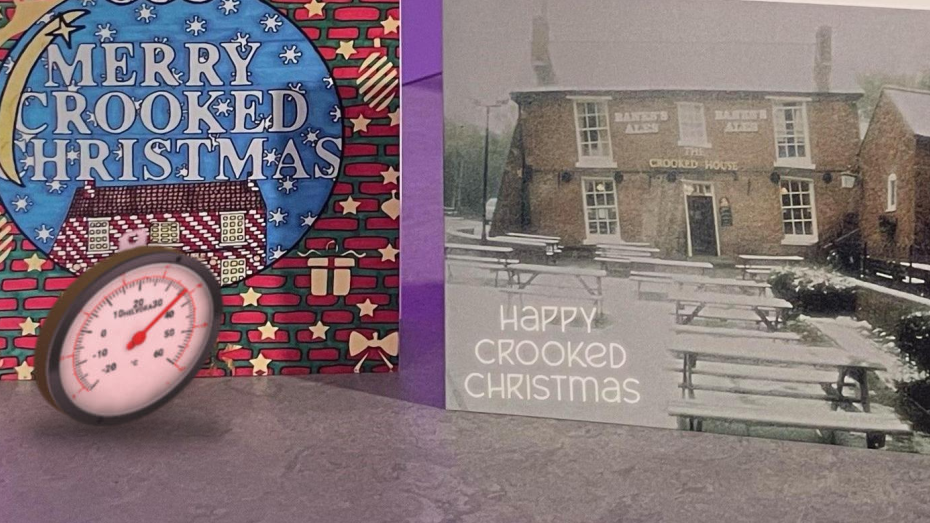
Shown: °C 35
